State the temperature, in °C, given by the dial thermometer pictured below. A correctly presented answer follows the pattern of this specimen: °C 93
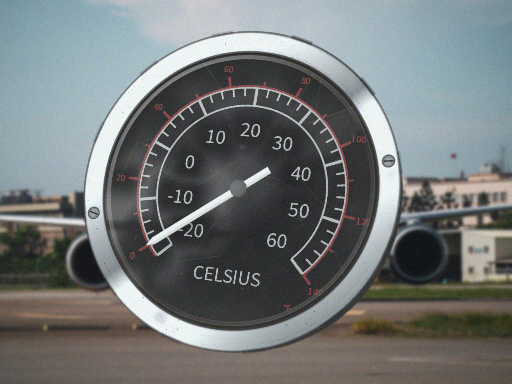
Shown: °C -18
